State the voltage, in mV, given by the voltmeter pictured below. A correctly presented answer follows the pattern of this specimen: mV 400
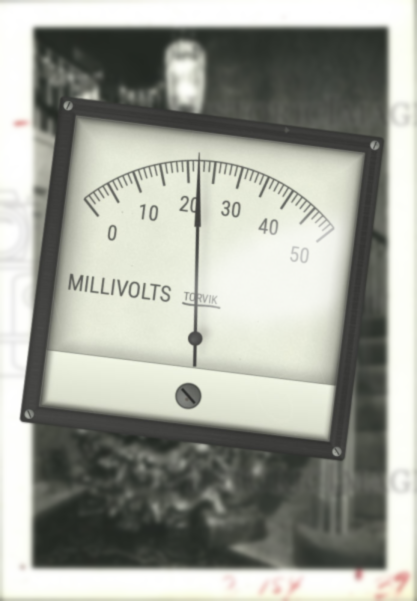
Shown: mV 22
